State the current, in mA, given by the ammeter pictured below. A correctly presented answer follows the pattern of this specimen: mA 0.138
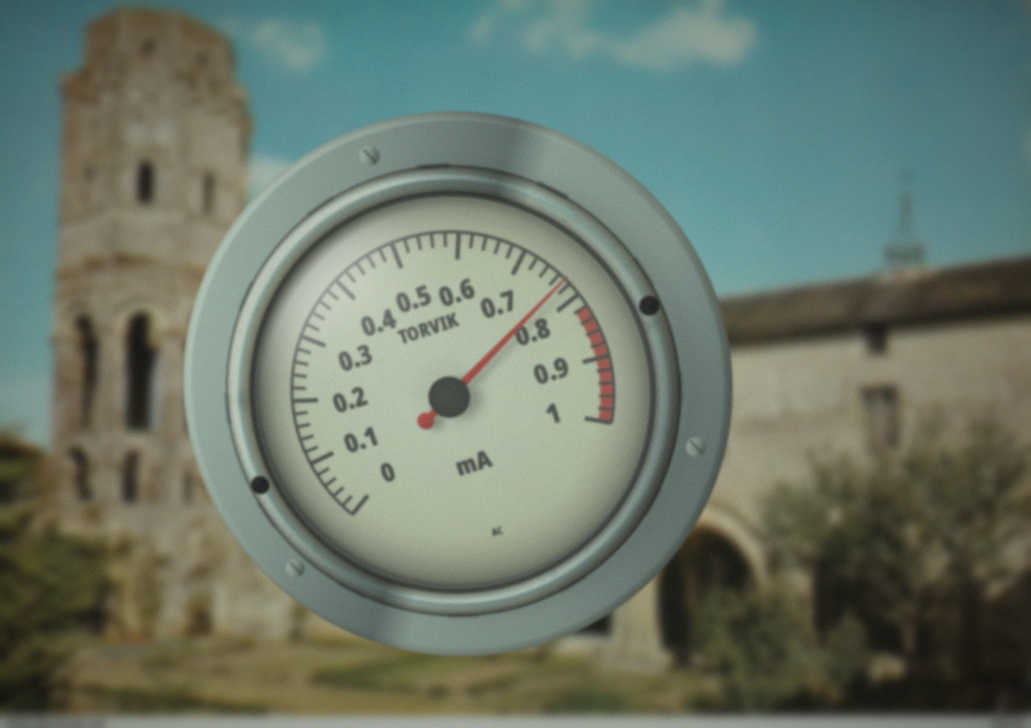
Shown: mA 0.77
